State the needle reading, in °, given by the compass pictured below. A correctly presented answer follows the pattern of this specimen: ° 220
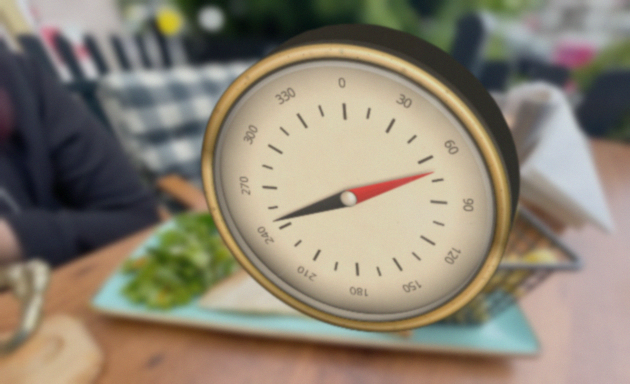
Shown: ° 67.5
